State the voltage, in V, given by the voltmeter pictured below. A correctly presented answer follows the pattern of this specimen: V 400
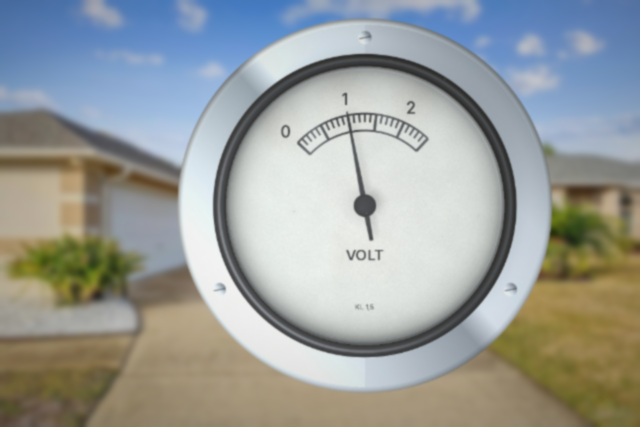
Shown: V 1
